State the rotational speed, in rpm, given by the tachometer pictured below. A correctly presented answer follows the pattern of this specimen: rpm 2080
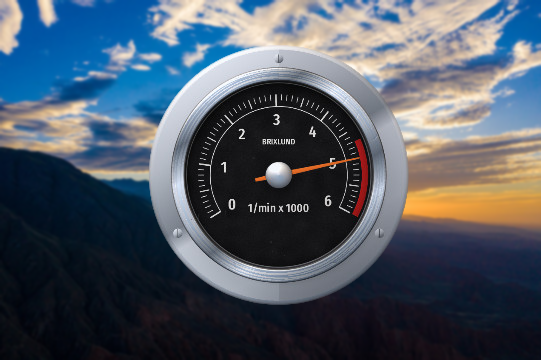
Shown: rpm 5000
